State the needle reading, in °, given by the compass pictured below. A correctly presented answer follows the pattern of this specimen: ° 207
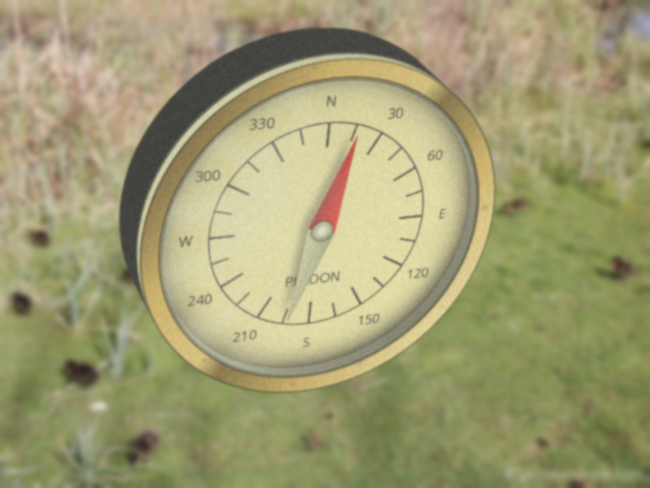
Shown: ° 15
